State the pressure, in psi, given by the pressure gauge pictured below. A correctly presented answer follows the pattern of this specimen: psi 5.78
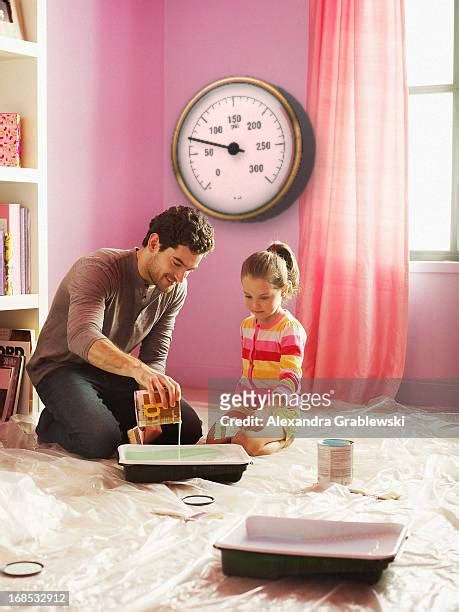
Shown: psi 70
